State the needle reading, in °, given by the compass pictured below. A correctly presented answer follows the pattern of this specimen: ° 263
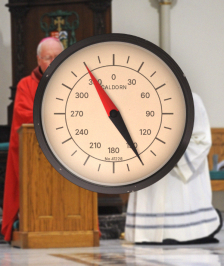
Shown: ° 330
